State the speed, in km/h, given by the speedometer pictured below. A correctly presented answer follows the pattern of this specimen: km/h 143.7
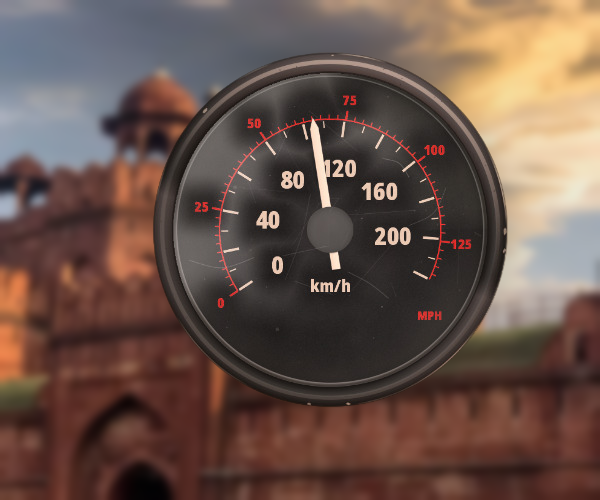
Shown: km/h 105
